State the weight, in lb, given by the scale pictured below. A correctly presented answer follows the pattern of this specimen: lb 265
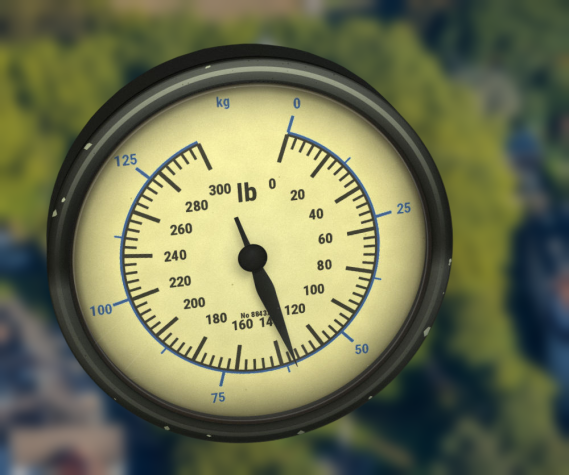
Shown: lb 134
